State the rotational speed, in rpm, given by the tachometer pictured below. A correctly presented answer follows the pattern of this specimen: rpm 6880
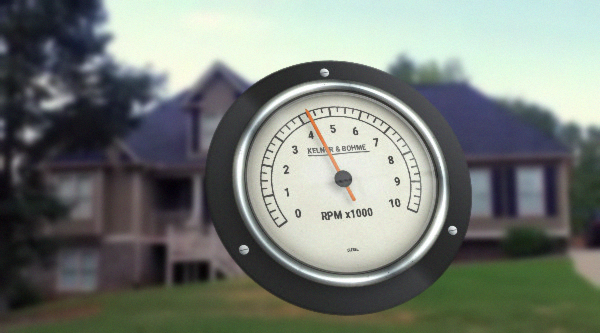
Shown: rpm 4250
